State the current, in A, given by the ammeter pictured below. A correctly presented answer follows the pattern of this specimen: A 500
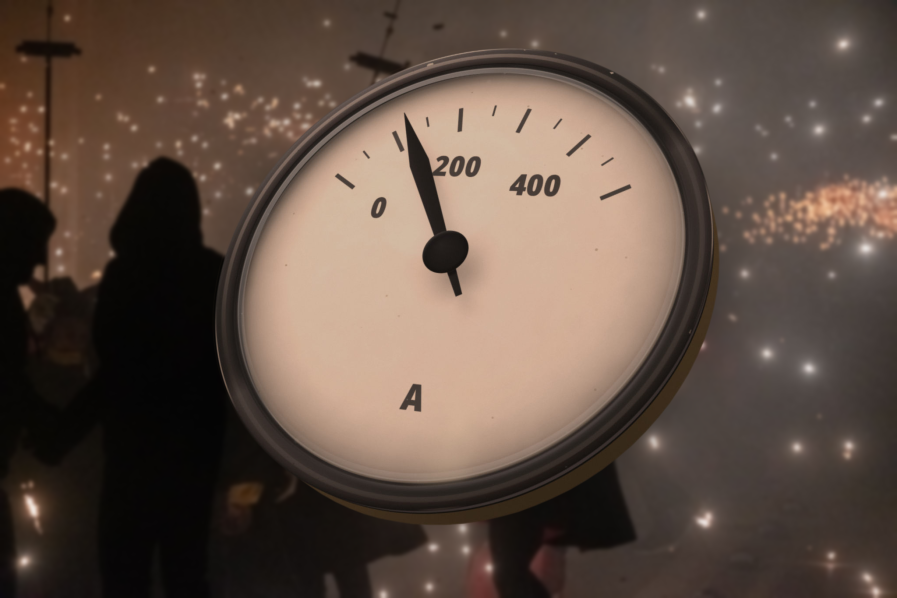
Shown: A 125
